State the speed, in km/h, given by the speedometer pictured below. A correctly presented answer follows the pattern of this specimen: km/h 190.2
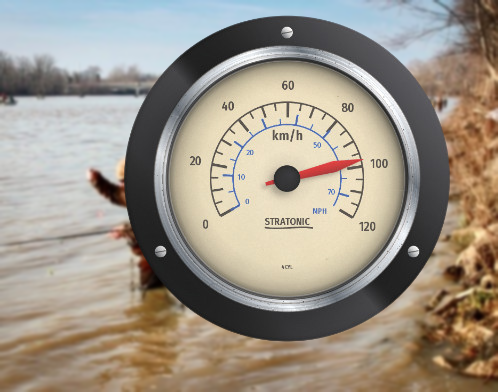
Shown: km/h 97.5
